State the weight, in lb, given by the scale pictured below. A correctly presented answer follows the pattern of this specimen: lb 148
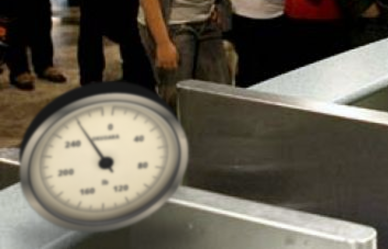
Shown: lb 260
